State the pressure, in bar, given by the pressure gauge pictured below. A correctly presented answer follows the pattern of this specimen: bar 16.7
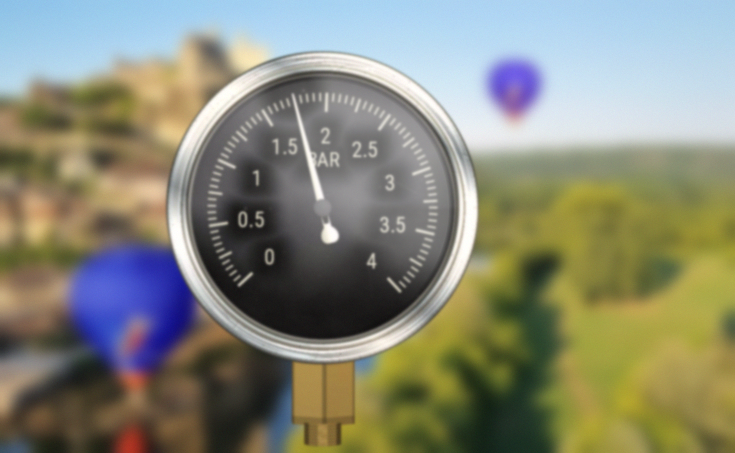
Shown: bar 1.75
